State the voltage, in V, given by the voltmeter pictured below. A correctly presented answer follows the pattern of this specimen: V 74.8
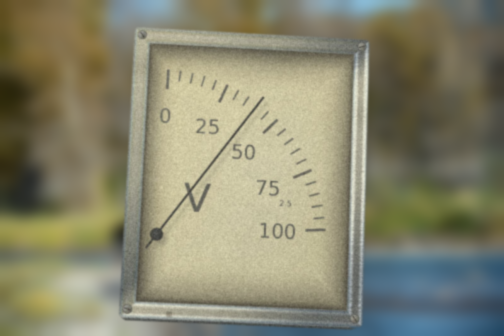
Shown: V 40
